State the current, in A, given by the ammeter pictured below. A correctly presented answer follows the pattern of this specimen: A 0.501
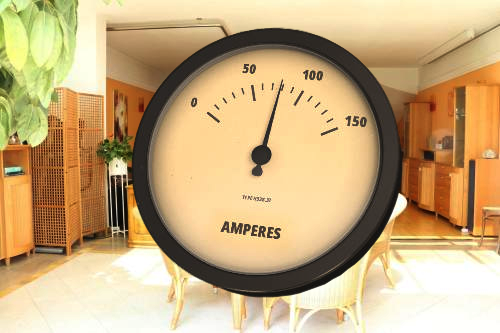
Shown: A 80
